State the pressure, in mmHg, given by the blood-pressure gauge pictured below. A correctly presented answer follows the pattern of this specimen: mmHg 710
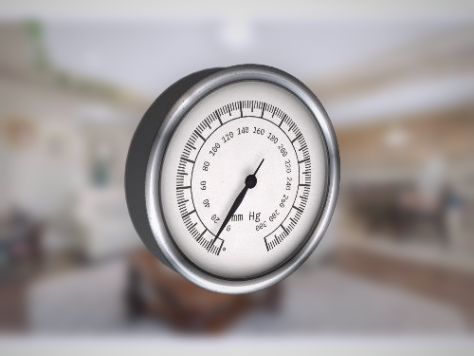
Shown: mmHg 10
